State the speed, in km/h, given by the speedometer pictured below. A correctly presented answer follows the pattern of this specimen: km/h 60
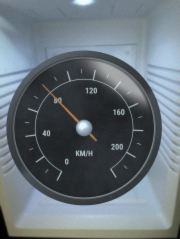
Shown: km/h 80
